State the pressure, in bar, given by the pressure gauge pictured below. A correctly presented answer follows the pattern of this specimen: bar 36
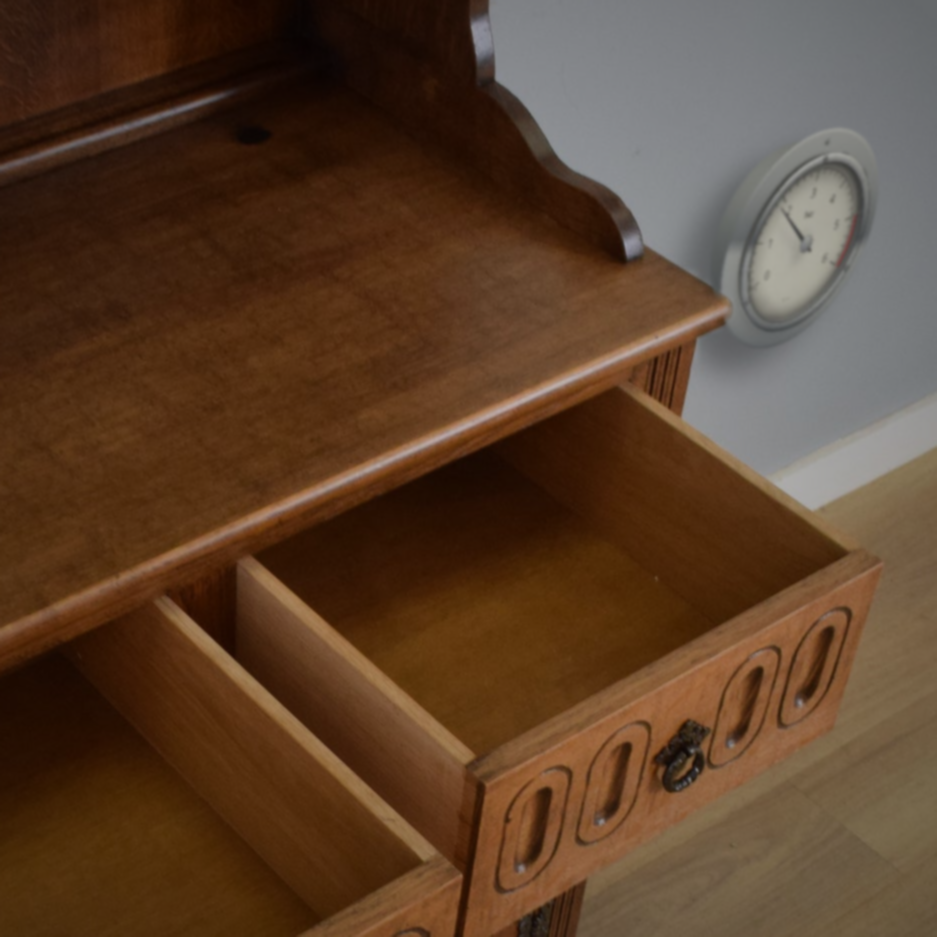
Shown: bar 1.8
